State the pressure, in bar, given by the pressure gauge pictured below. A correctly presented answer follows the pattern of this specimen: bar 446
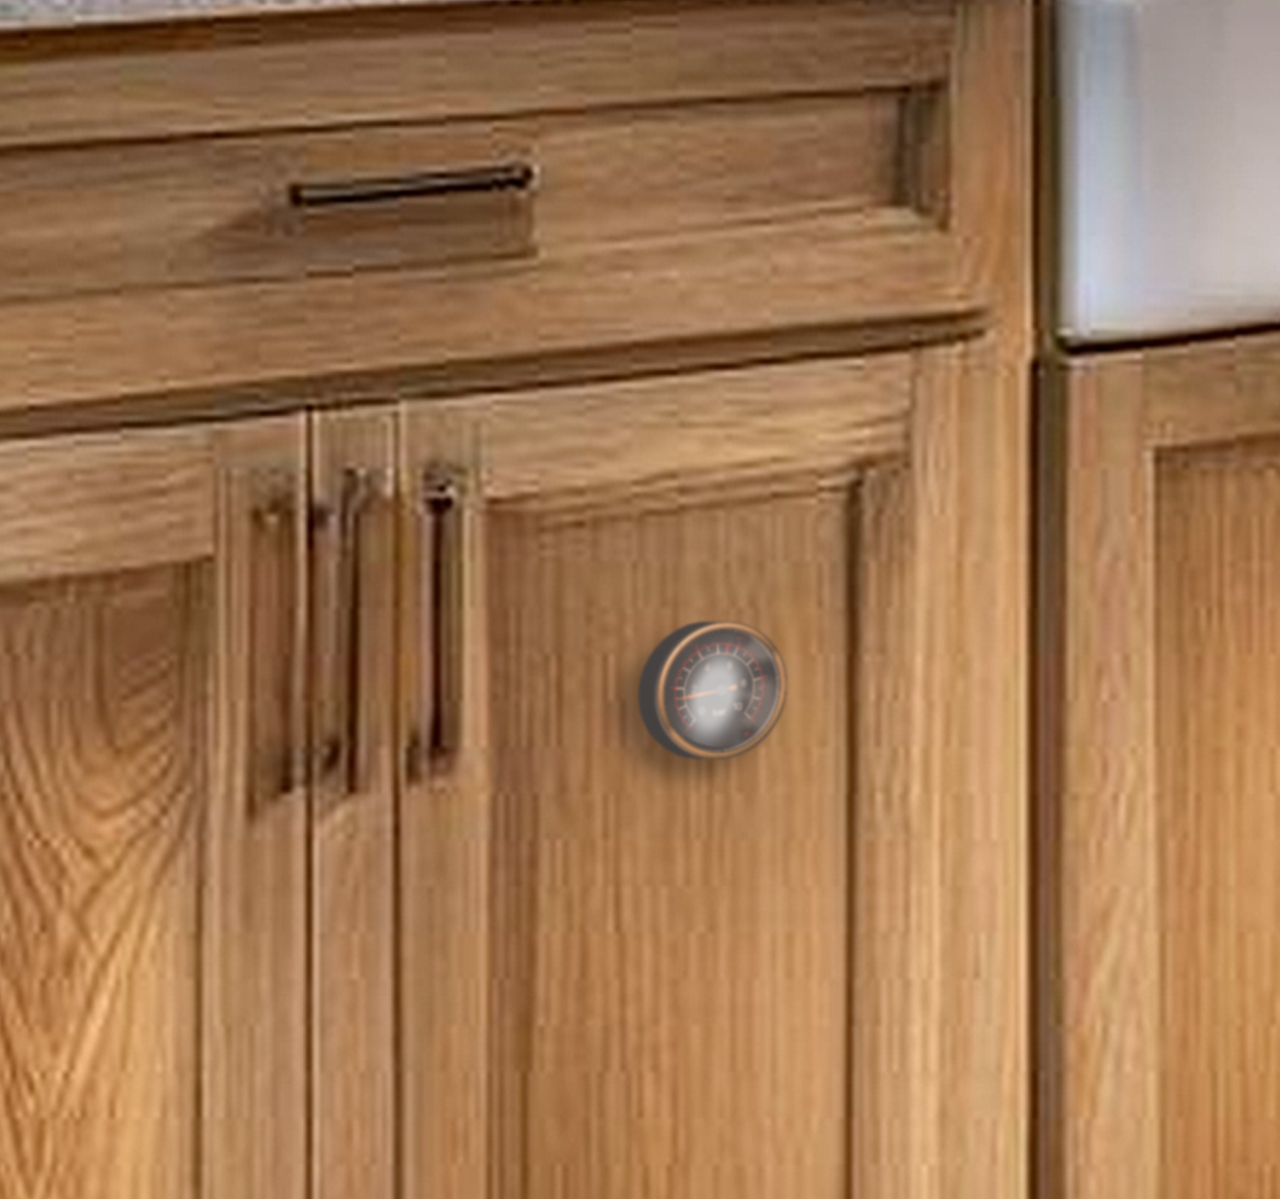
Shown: bar 1.5
